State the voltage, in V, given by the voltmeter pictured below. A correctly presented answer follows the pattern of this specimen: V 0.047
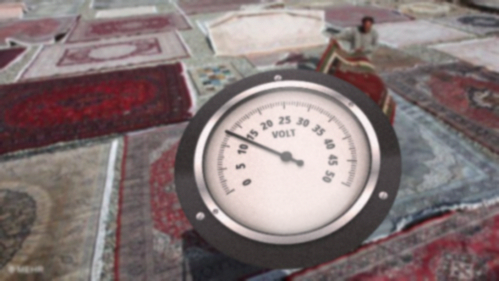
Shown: V 12.5
